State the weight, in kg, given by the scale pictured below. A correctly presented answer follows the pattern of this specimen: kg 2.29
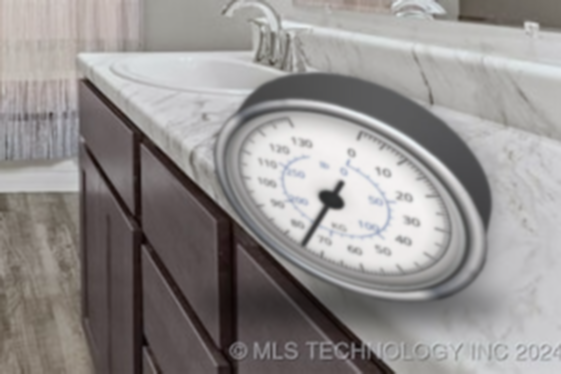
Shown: kg 75
